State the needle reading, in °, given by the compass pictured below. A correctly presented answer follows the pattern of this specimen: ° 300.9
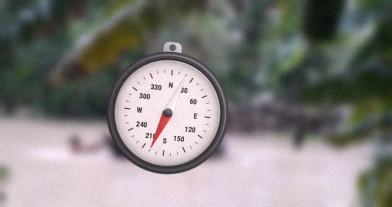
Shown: ° 200
